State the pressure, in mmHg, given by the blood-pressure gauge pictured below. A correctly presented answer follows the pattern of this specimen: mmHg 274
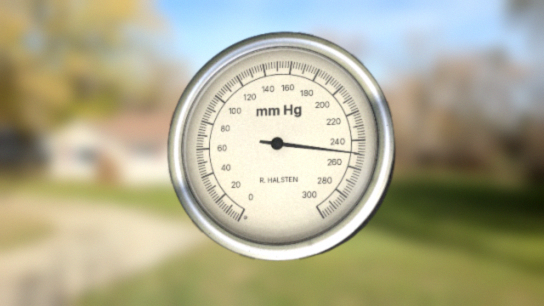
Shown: mmHg 250
